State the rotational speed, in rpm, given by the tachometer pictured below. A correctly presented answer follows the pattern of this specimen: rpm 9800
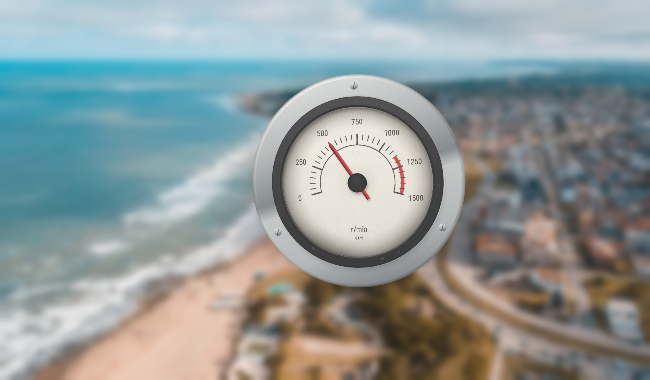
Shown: rpm 500
